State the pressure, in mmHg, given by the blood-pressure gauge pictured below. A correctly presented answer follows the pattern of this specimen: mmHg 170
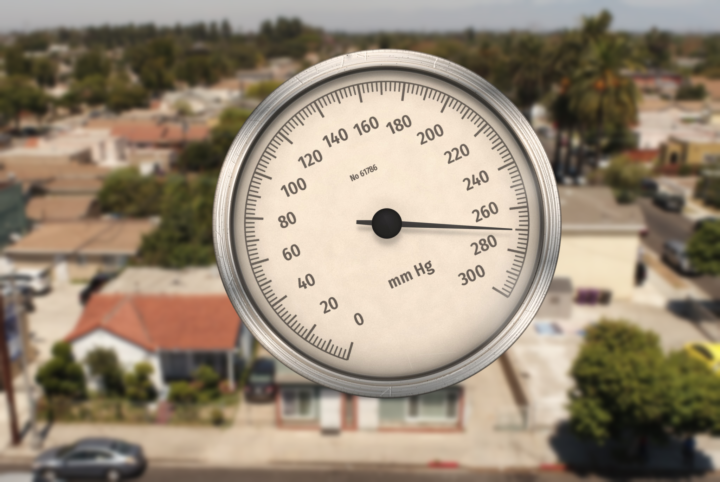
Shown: mmHg 270
